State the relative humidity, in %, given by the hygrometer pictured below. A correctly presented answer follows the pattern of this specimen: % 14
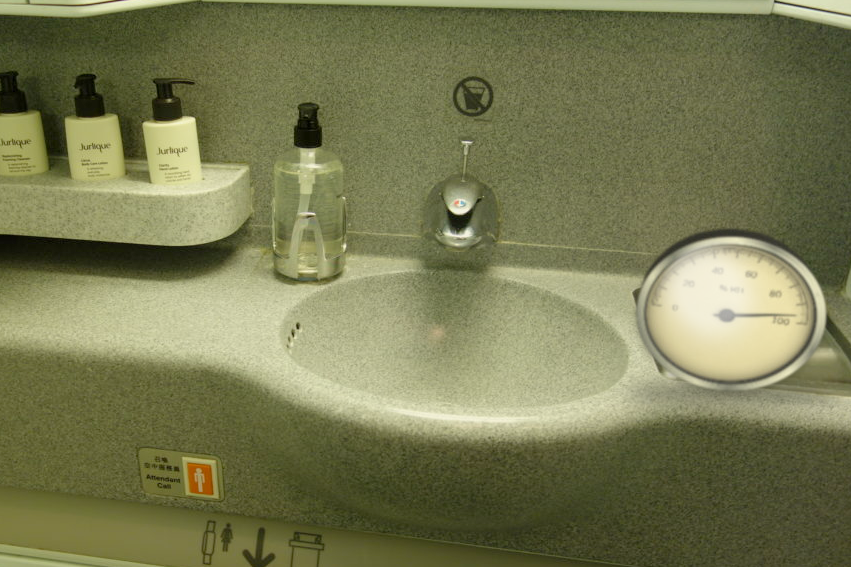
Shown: % 95
